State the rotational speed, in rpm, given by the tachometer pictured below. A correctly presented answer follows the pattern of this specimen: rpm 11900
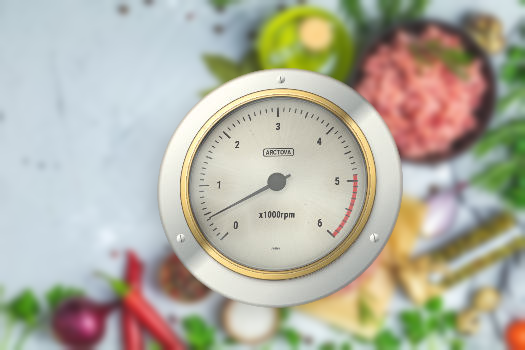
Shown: rpm 400
